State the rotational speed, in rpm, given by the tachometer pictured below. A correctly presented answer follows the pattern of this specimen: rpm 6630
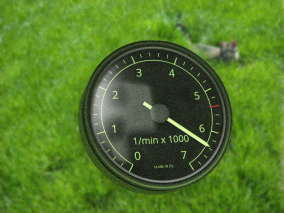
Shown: rpm 6400
